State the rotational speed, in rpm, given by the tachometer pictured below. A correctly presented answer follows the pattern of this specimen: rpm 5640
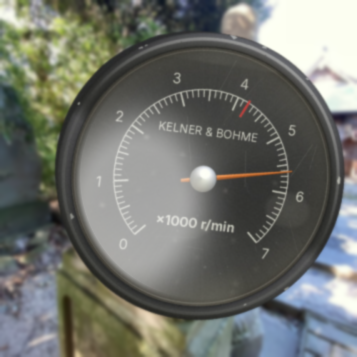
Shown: rpm 5600
